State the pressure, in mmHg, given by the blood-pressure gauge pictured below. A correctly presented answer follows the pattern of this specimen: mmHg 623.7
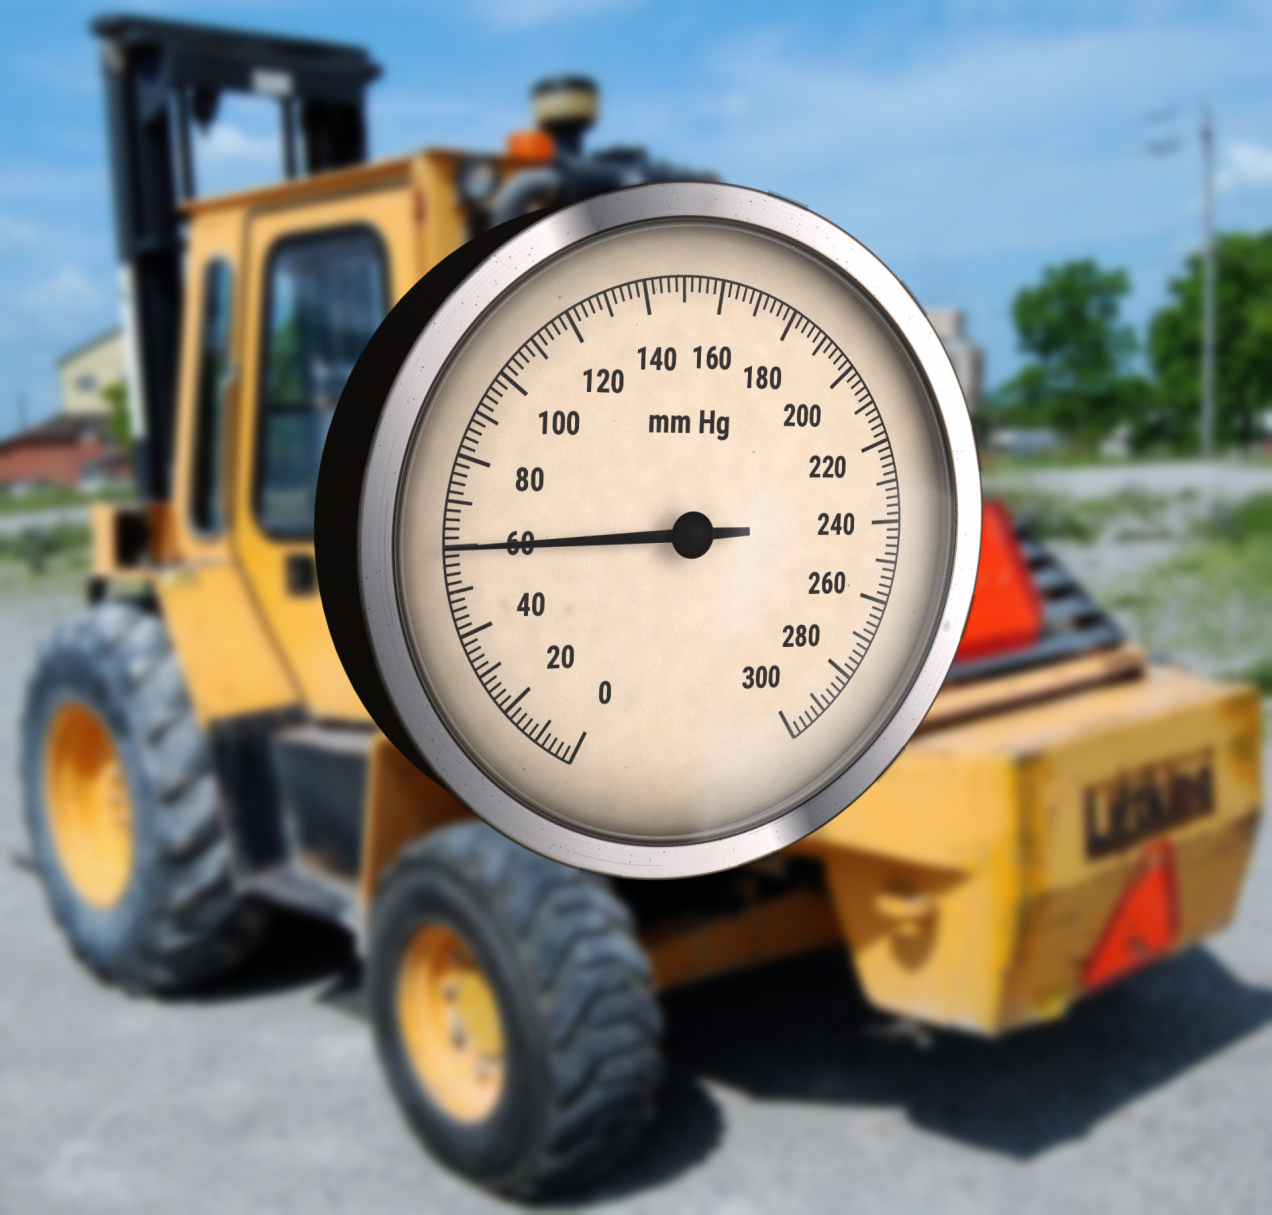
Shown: mmHg 60
